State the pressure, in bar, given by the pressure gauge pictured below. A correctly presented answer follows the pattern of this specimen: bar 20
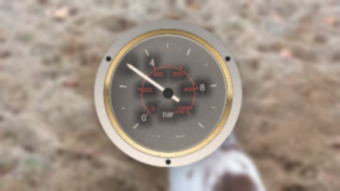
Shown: bar 3
